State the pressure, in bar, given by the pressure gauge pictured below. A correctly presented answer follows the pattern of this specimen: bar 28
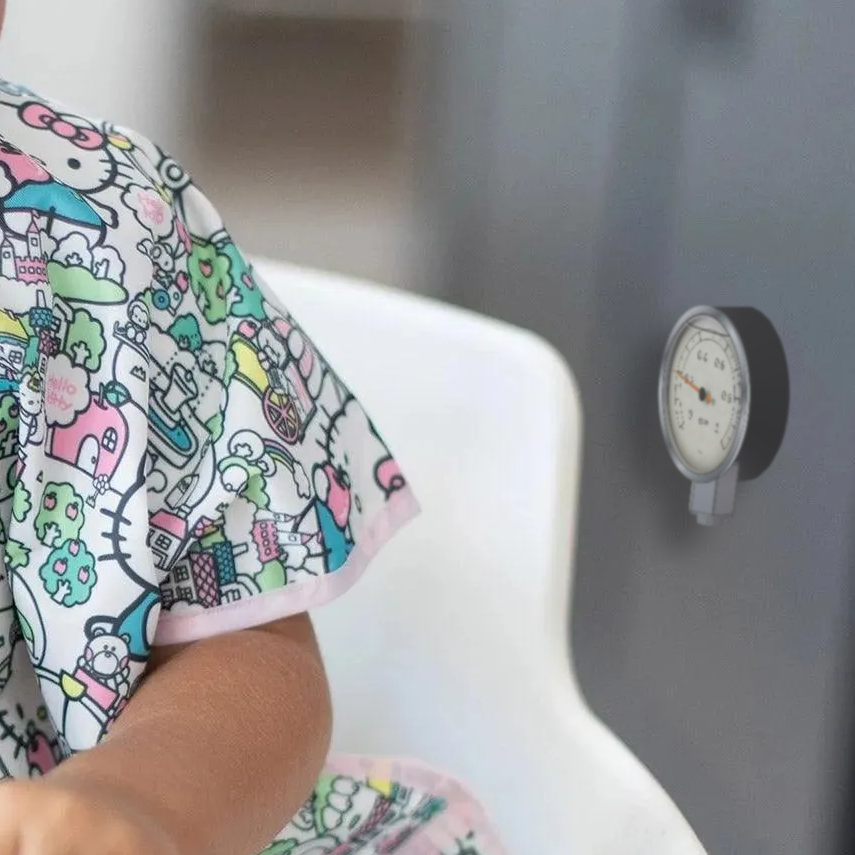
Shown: bar 0.2
